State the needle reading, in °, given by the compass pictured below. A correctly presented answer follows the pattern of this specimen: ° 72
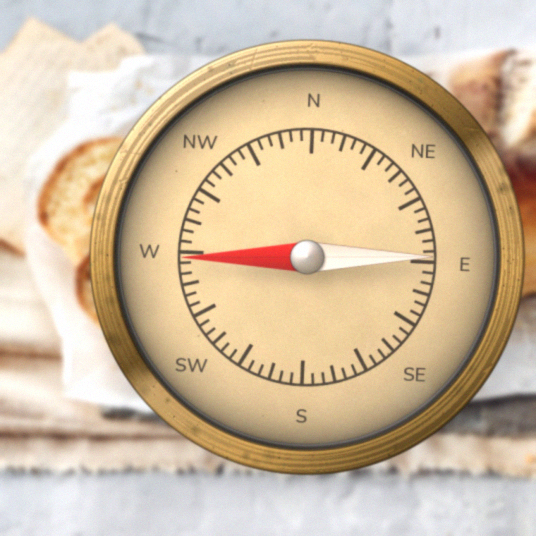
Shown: ° 267.5
